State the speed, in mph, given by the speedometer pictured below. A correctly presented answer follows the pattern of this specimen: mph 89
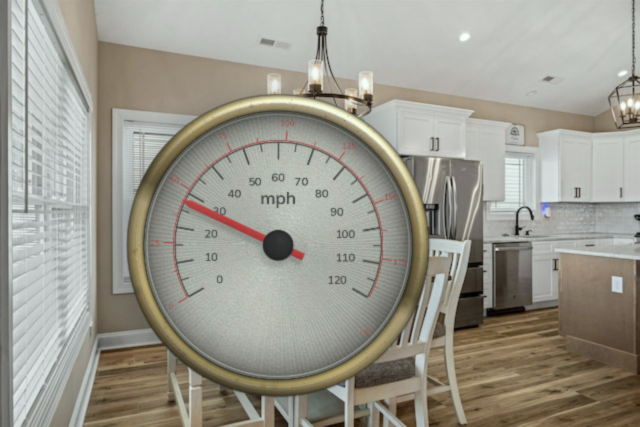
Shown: mph 27.5
